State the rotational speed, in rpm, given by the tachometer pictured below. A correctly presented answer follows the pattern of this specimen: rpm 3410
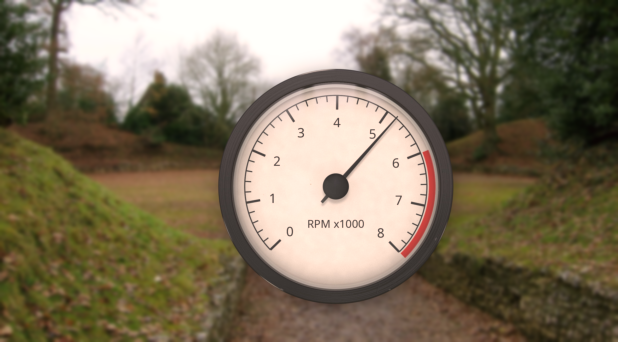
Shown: rpm 5200
